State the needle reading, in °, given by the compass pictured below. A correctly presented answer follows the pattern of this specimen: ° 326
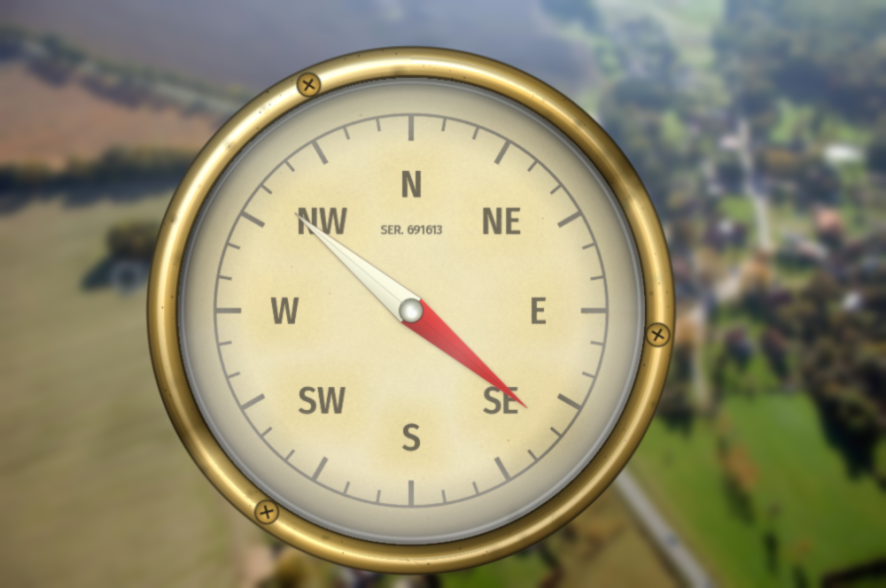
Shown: ° 130
